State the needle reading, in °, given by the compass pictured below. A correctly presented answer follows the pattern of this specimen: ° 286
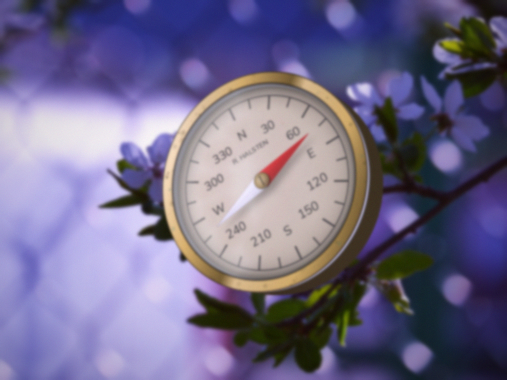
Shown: ° 75
